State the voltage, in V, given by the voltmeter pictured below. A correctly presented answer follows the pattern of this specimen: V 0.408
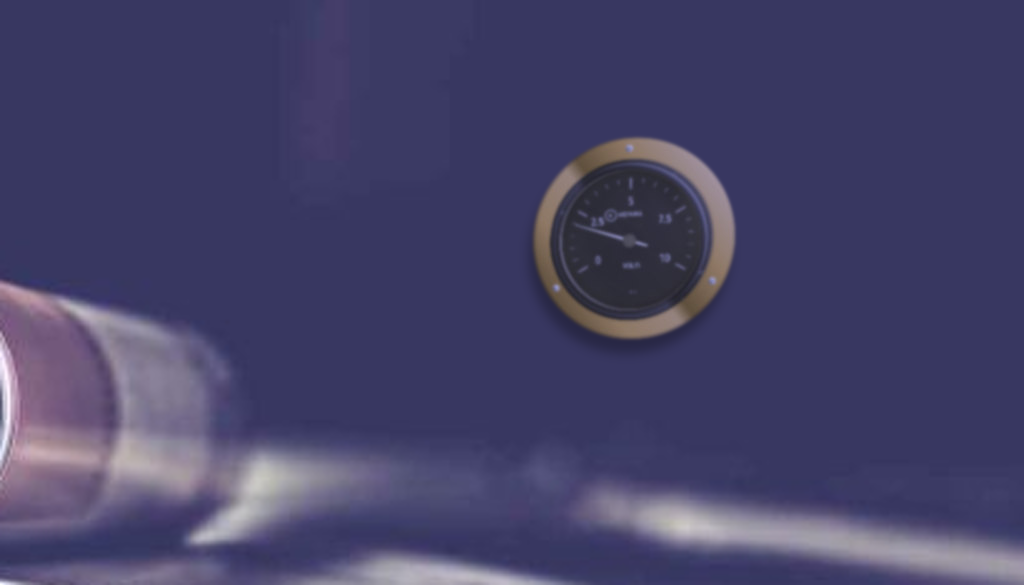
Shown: V 2
